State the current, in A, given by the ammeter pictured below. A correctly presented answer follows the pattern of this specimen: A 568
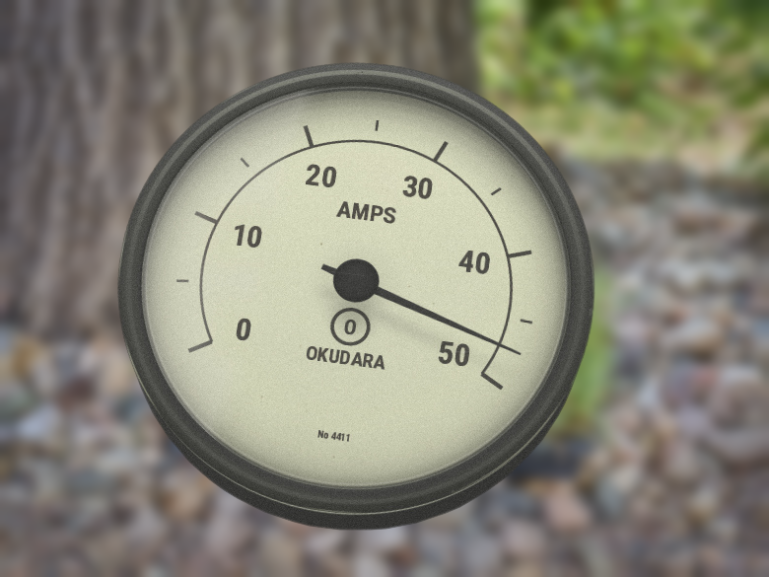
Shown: A 47.5
